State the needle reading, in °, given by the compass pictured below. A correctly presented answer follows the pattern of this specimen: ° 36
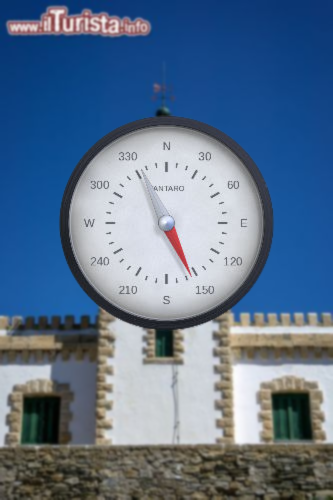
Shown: ° 155
